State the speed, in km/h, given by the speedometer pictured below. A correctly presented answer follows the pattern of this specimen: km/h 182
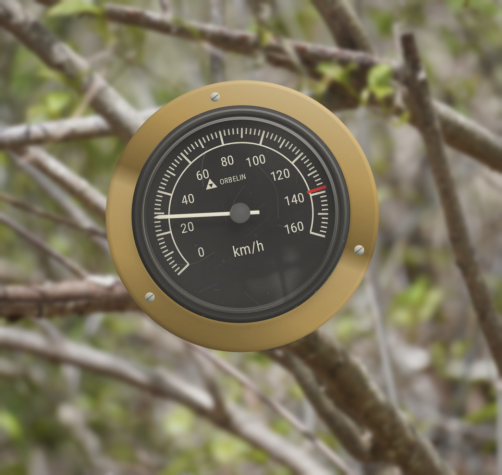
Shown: km/h 28
